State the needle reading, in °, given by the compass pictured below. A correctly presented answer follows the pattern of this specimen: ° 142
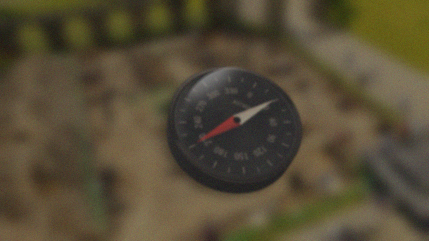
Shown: ° 210
